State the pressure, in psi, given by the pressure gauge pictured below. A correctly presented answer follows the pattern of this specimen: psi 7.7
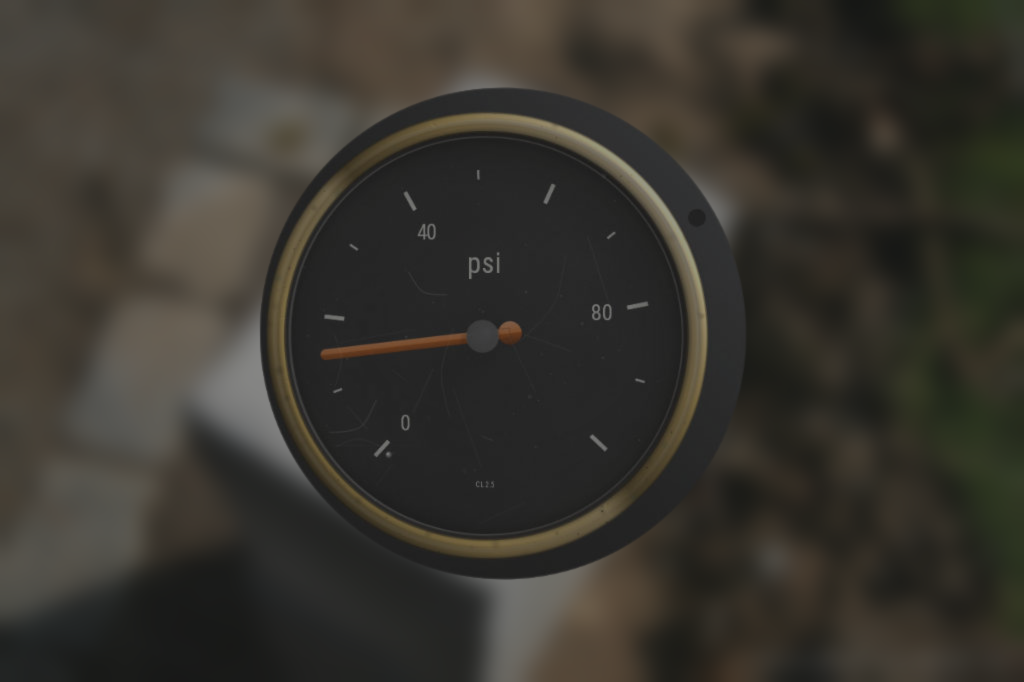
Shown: psi 15
